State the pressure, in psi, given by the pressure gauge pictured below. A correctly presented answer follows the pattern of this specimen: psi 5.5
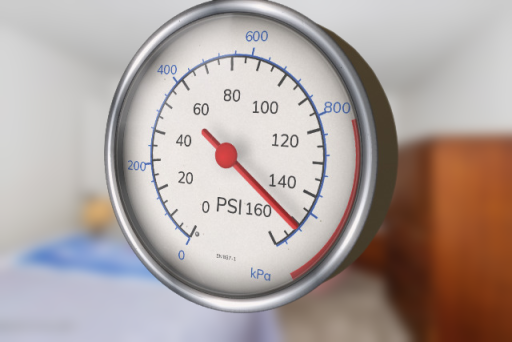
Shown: psi 150
